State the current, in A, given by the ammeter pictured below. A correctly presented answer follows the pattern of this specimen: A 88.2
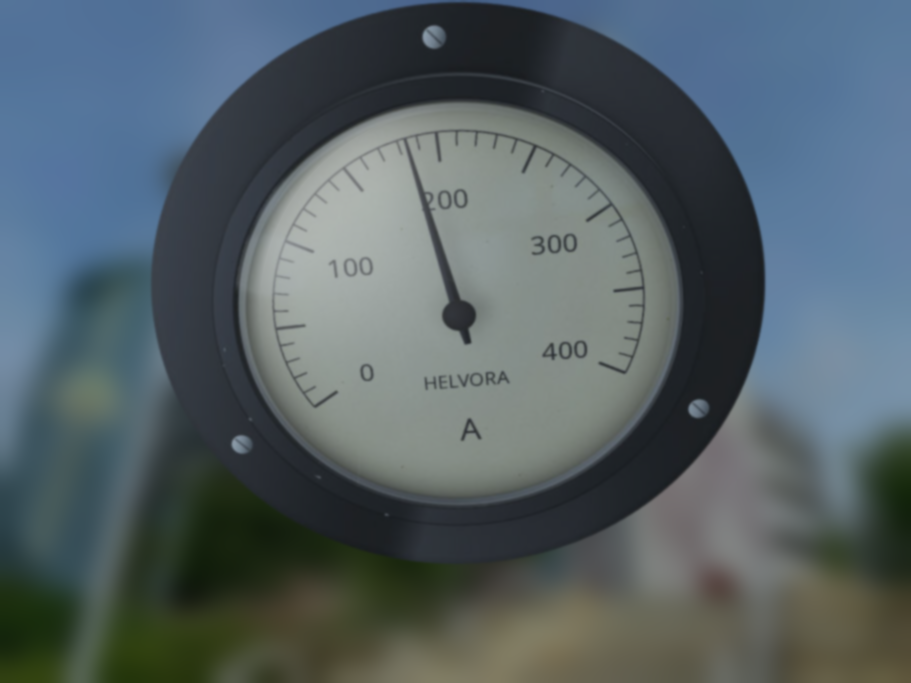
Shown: A 185
